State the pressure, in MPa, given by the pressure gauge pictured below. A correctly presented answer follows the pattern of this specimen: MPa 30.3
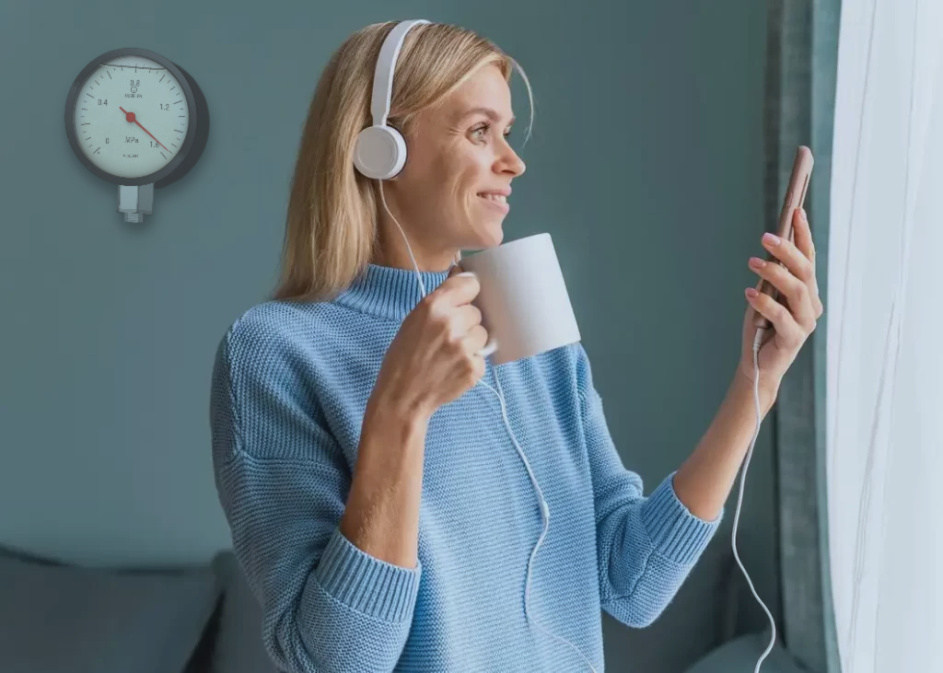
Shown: MPa 1.55
